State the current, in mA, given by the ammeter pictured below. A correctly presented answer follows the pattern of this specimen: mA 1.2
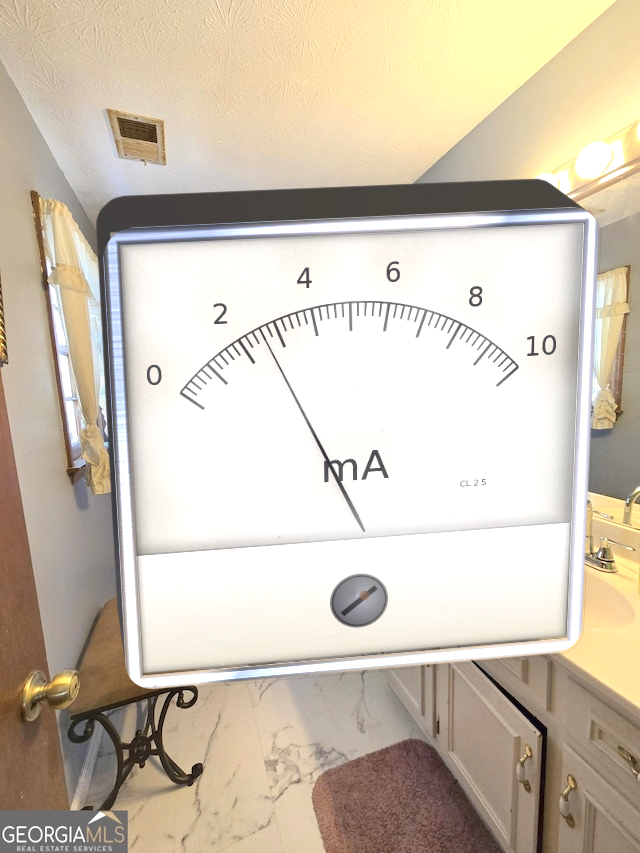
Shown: mA 2.6
